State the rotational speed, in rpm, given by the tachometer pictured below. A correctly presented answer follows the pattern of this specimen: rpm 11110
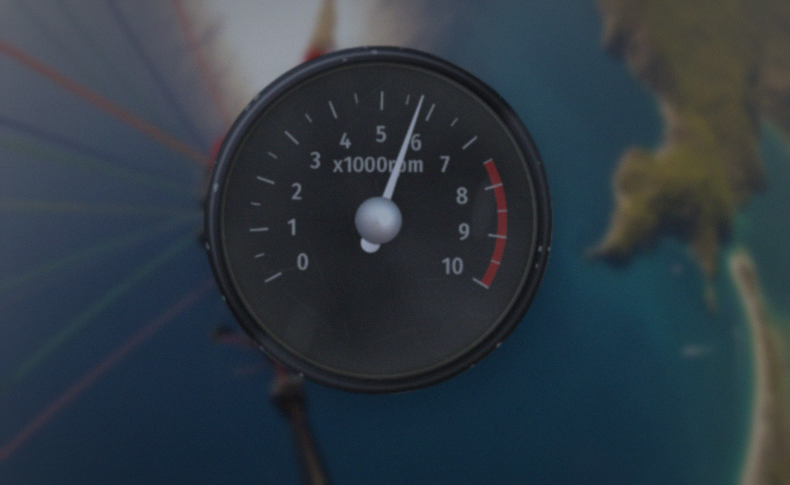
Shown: rpm 5750
